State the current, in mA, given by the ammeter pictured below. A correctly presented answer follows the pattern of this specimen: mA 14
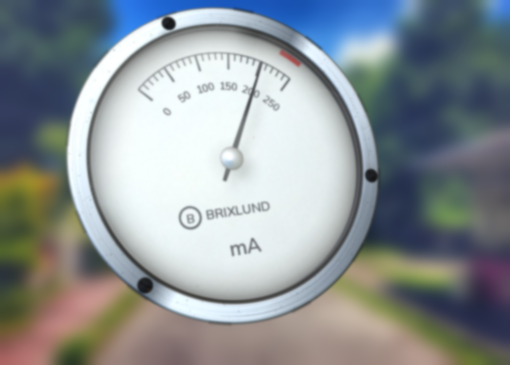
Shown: mA 200
